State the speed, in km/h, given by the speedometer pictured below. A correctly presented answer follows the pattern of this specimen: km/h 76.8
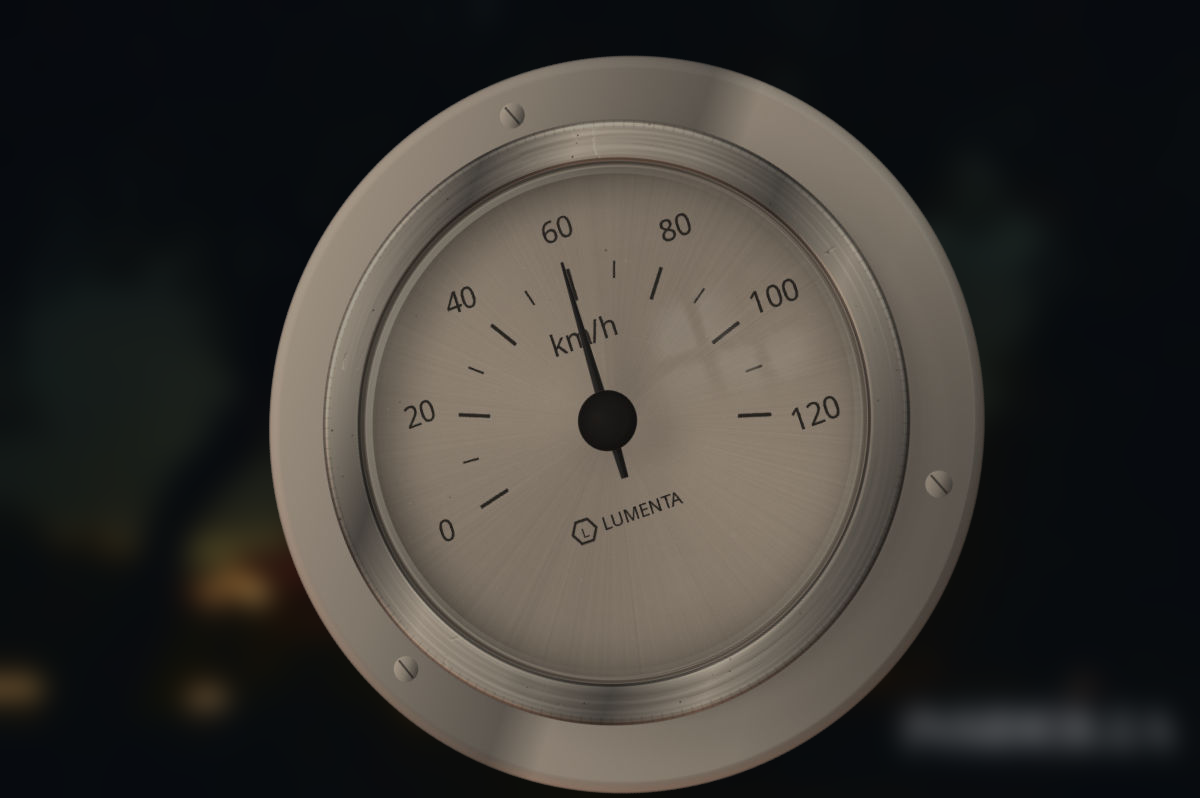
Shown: km/h 60
